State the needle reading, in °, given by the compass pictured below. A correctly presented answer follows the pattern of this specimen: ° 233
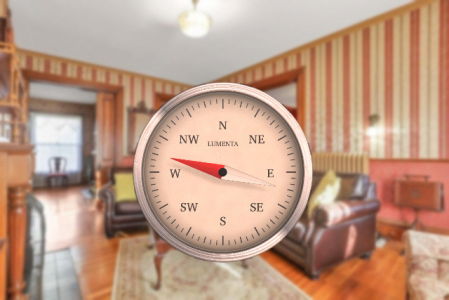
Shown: ° 285
